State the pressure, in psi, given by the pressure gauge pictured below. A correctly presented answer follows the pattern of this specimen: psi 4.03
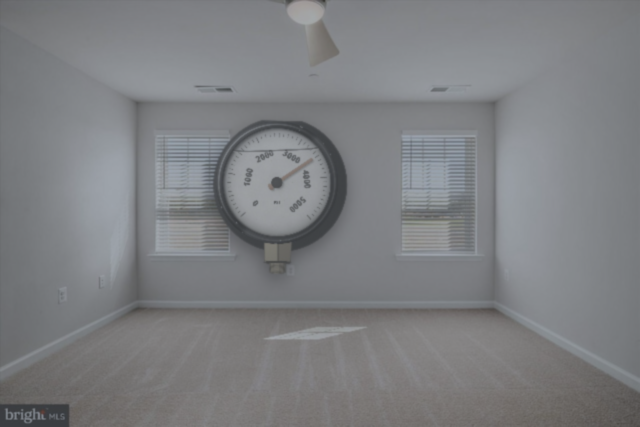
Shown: psi 3500
